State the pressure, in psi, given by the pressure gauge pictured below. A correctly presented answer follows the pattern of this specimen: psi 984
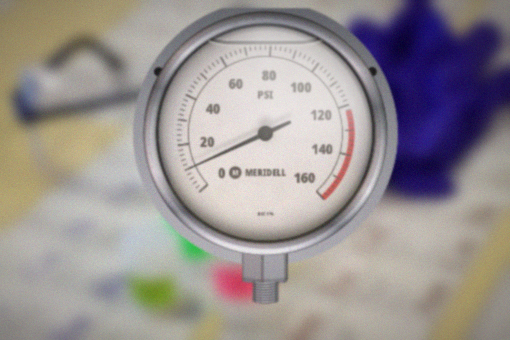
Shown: psi 10
